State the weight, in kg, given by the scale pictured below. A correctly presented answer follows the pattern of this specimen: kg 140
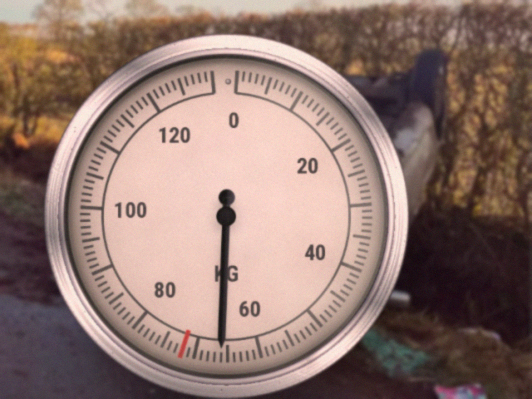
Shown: kg 66
